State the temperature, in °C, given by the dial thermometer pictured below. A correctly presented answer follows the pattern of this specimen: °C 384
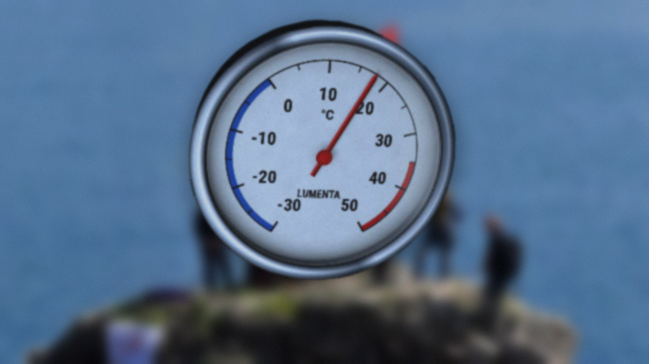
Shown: °C 17.5
